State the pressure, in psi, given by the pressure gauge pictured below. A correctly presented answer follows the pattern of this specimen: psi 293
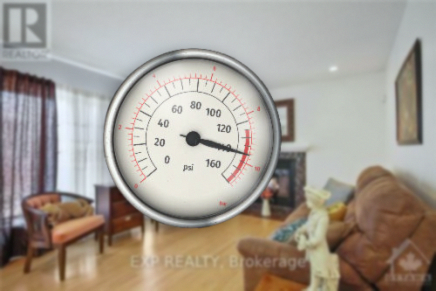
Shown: psi 140
